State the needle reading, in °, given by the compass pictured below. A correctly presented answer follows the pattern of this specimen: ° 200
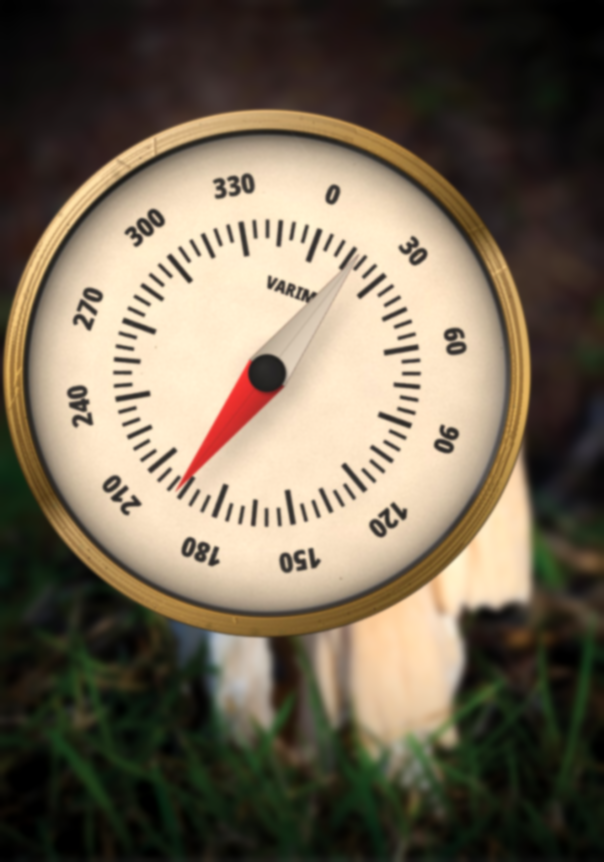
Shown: ° 197.5
